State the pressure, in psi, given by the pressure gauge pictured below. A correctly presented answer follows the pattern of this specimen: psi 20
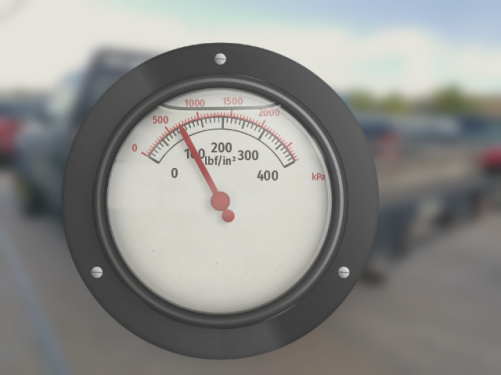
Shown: psi 100
